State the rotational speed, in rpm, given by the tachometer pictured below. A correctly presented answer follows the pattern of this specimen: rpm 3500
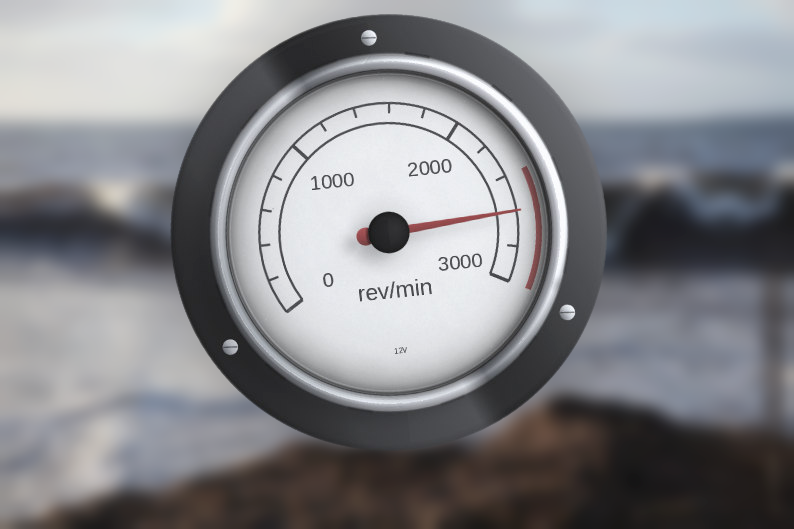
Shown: rpm 2600
